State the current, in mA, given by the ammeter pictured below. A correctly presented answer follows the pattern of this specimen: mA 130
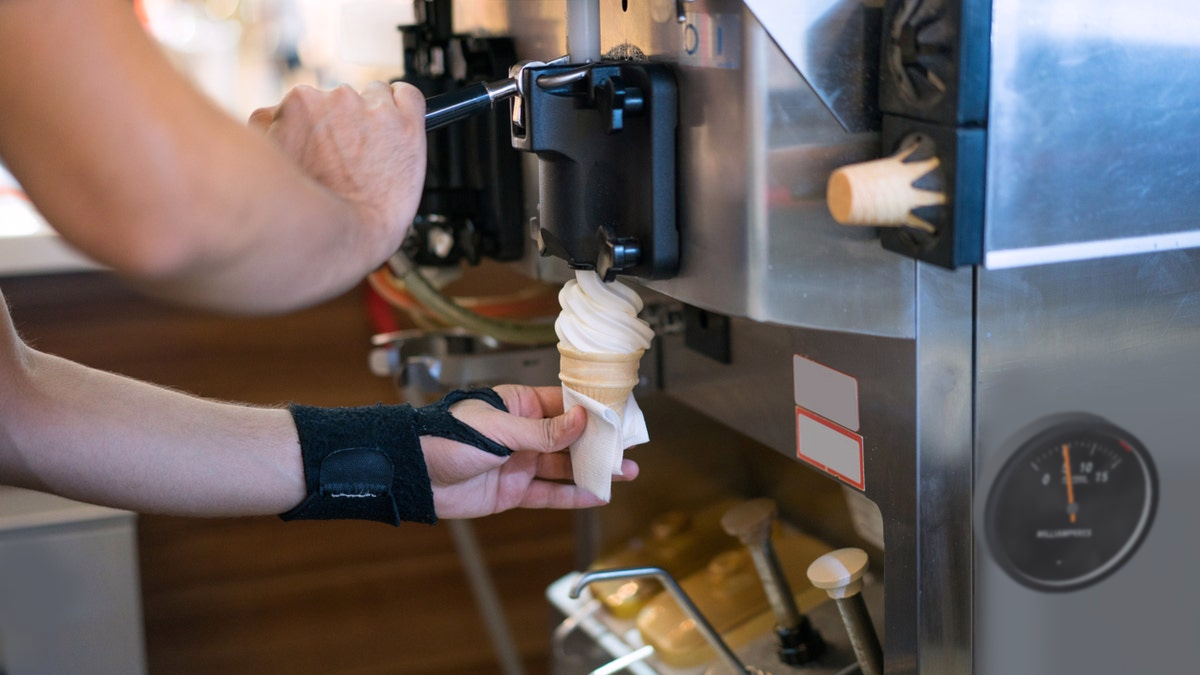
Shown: mA 5
